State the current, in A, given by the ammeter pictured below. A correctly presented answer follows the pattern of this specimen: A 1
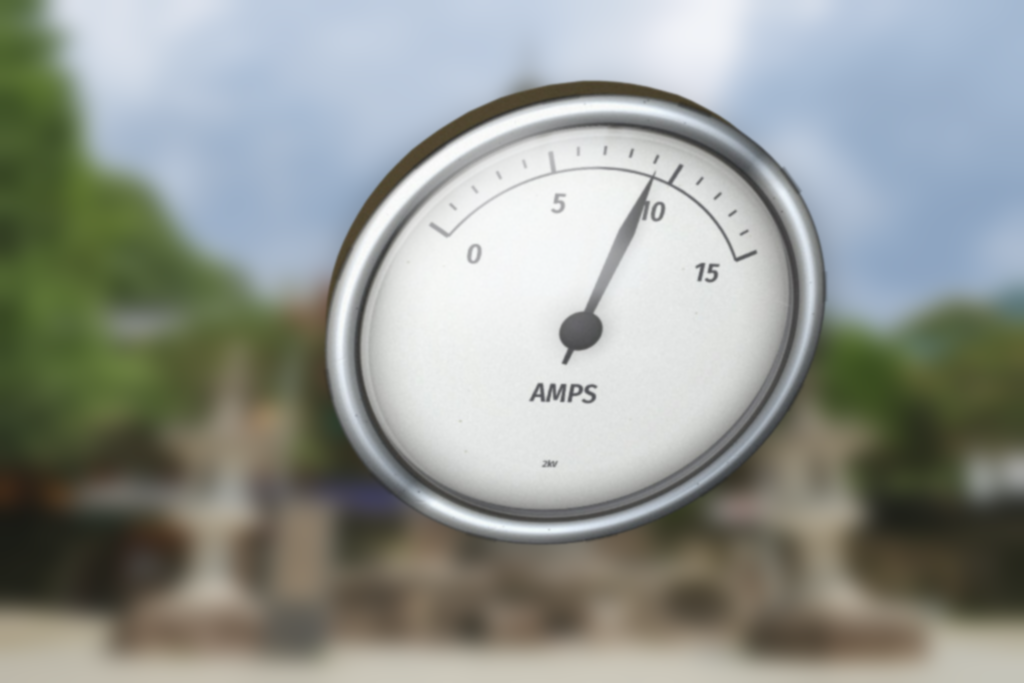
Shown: A 9
